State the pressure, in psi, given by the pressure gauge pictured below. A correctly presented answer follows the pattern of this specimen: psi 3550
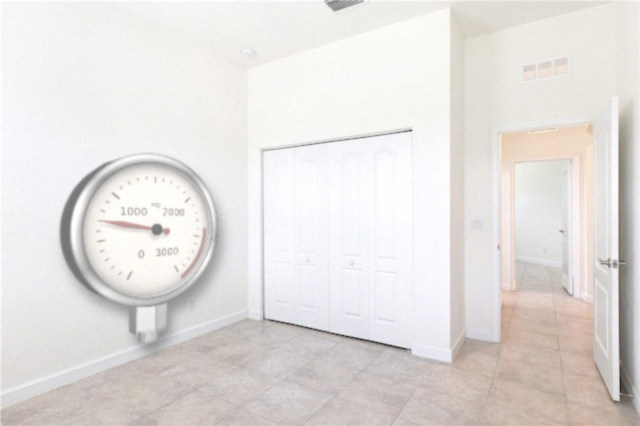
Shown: psi 700
